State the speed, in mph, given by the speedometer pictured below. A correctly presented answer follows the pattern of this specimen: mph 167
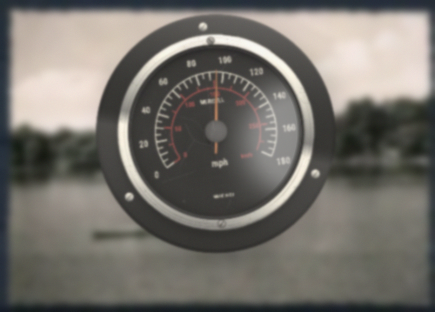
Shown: mph 95
